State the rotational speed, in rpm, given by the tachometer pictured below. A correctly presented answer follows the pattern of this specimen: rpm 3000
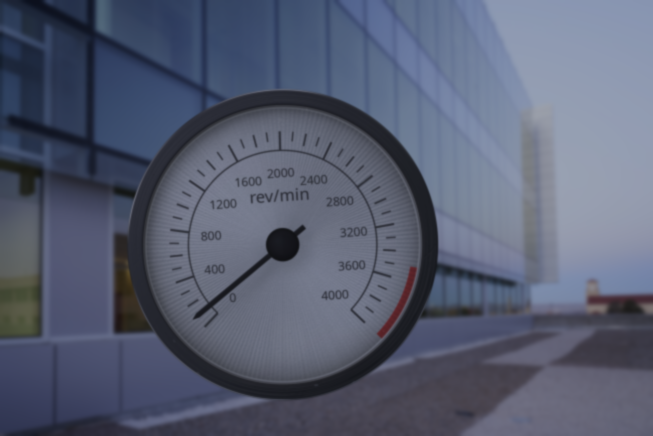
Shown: rpm 100
